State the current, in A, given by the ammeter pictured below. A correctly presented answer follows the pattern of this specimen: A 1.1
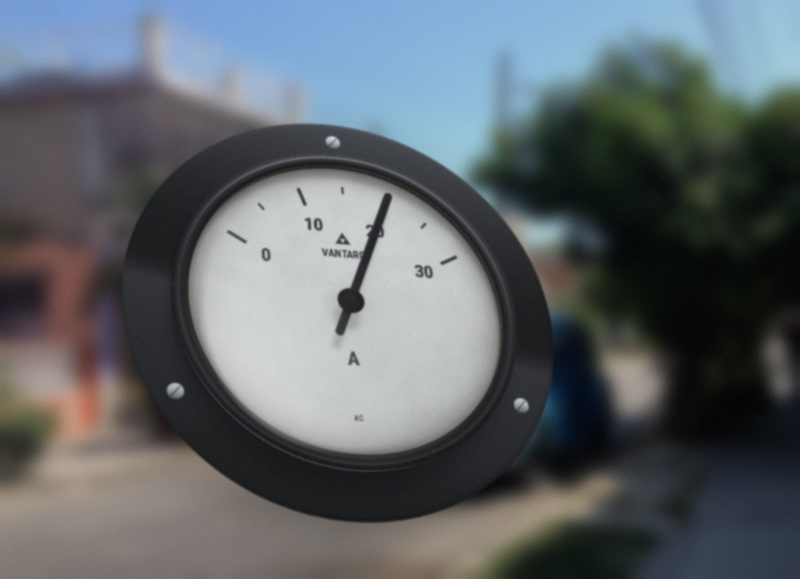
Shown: A 20
